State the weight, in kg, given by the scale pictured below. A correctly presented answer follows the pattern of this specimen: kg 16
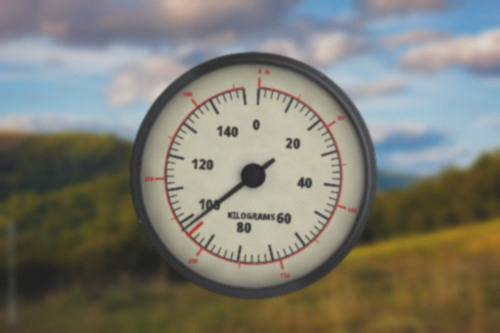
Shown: kg 98
